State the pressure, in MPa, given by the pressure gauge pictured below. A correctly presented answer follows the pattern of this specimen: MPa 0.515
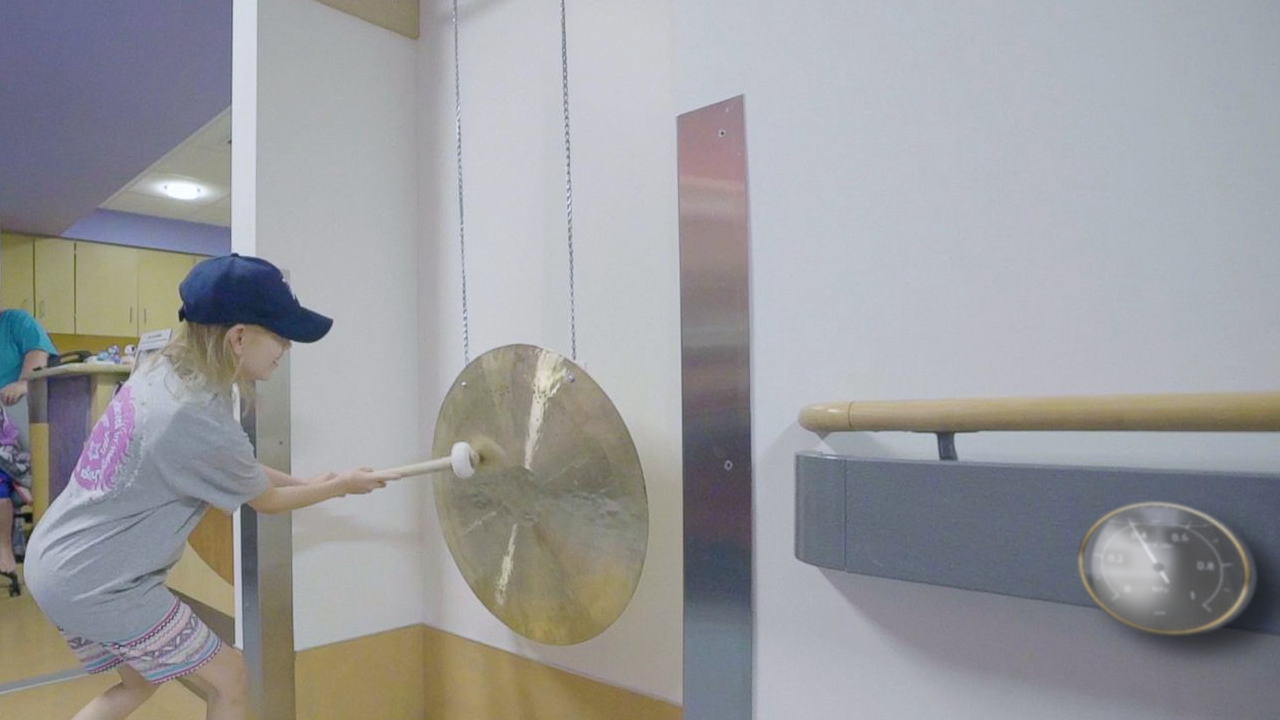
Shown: MPa 0.4
